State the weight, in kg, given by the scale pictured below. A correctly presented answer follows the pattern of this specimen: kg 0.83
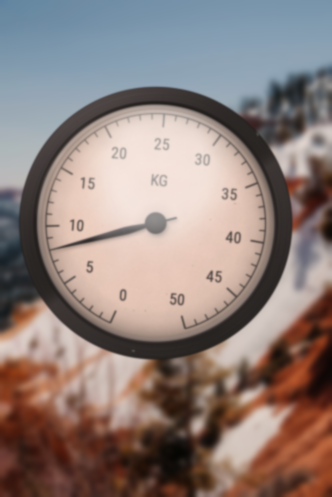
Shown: kg 8
